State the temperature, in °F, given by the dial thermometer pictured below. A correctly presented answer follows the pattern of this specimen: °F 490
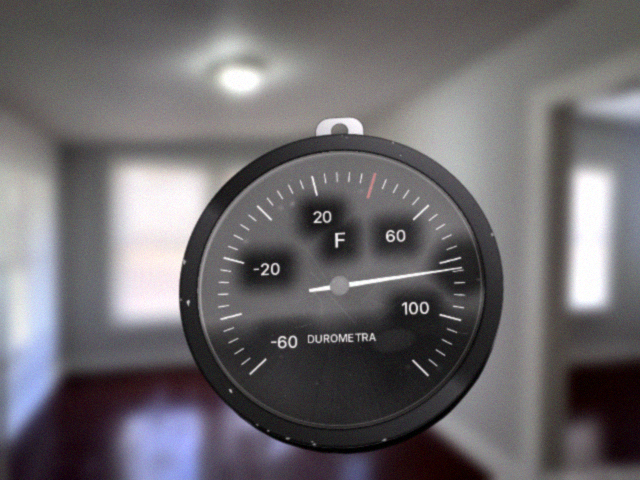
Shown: °F 84
